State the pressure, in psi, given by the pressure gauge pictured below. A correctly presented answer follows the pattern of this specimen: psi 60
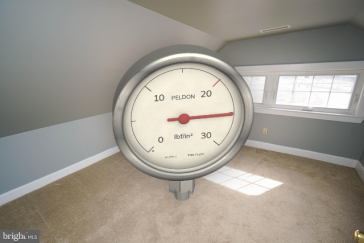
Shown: psi 25
